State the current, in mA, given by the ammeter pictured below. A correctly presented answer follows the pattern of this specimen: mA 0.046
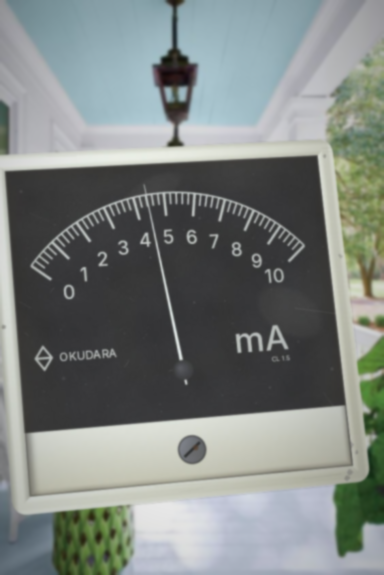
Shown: mA 4.4
